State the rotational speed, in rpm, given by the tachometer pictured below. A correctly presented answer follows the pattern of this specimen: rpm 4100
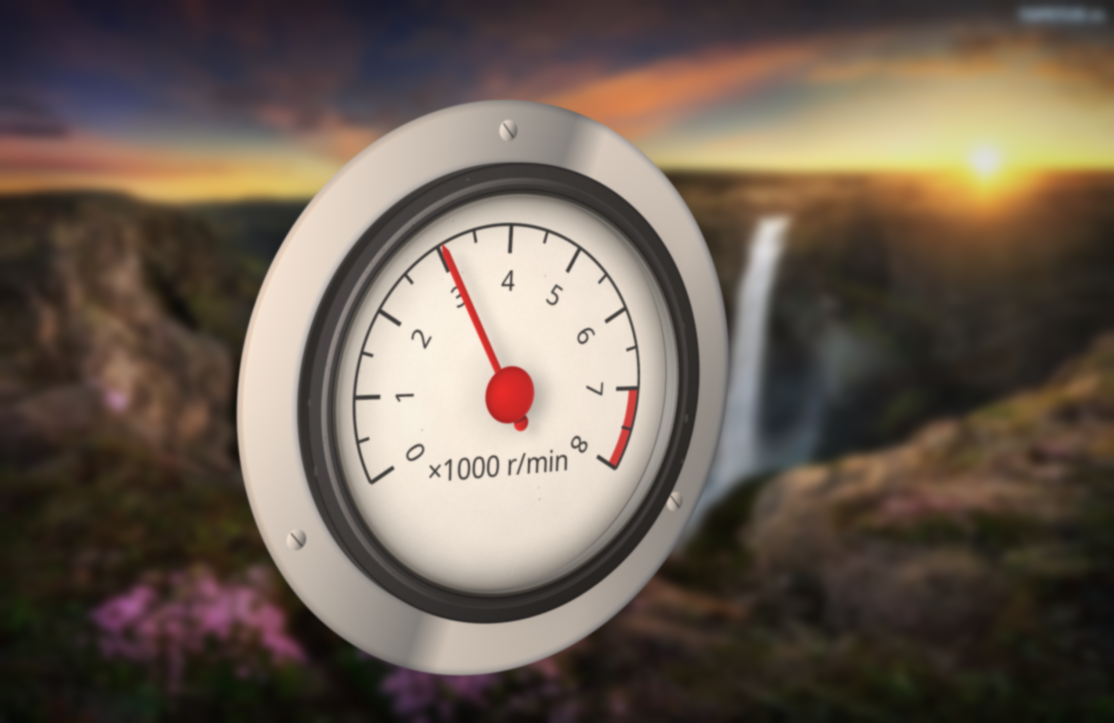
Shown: rpm 3000
